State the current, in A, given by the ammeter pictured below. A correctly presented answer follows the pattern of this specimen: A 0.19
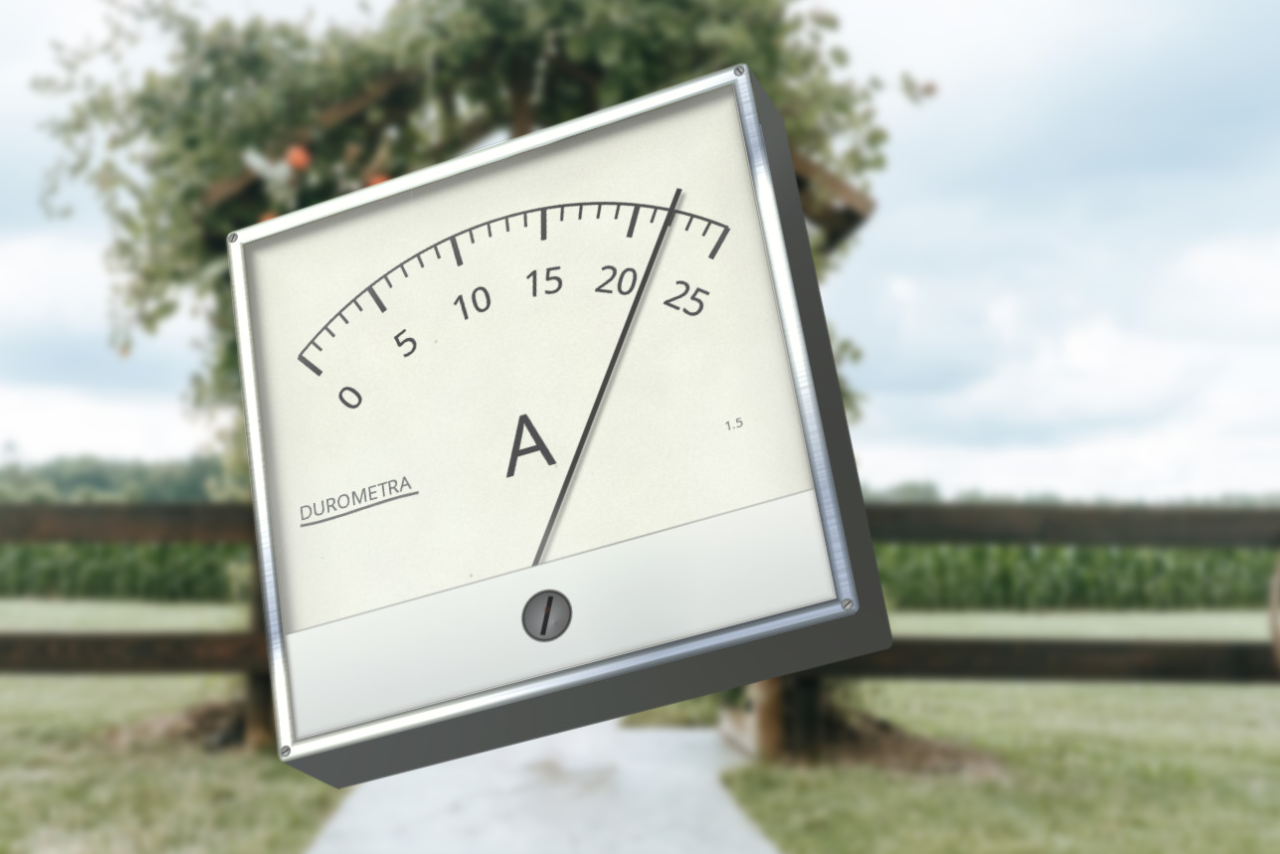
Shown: A 22
